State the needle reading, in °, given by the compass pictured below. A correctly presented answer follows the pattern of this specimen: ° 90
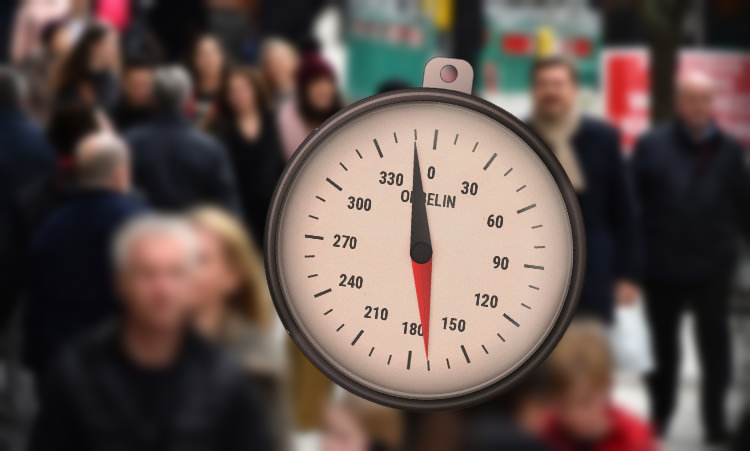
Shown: ° 170
